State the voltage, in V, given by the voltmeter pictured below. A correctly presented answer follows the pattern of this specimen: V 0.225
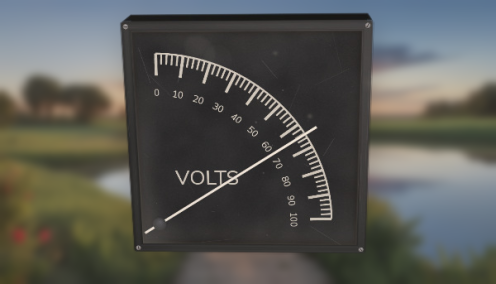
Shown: V 64
